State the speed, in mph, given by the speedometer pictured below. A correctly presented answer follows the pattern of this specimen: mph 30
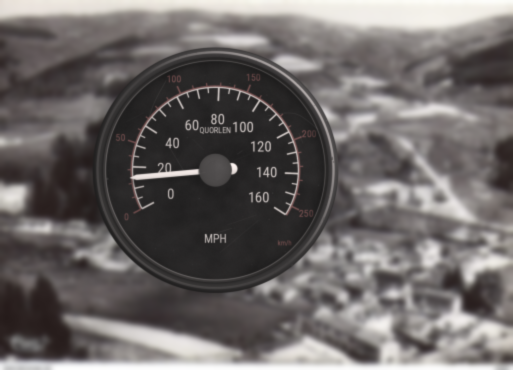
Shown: mph 15
